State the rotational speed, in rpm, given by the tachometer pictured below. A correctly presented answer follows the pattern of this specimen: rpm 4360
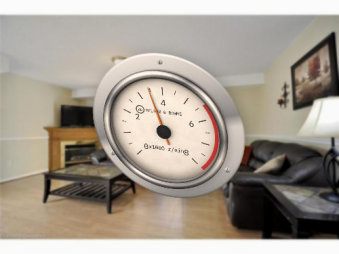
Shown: rpm 3500
